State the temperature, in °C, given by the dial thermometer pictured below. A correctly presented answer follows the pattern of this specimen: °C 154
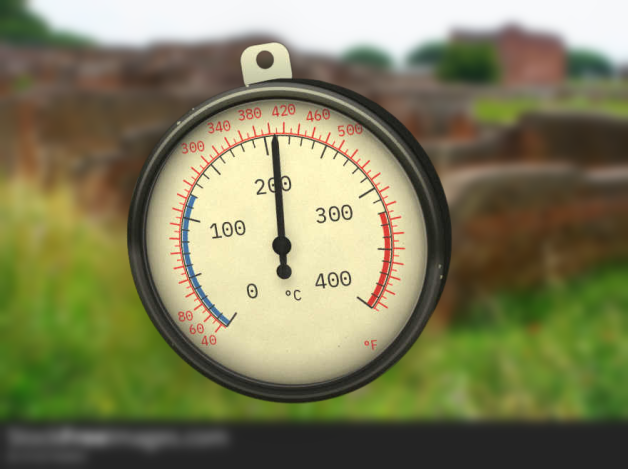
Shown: °C 210
